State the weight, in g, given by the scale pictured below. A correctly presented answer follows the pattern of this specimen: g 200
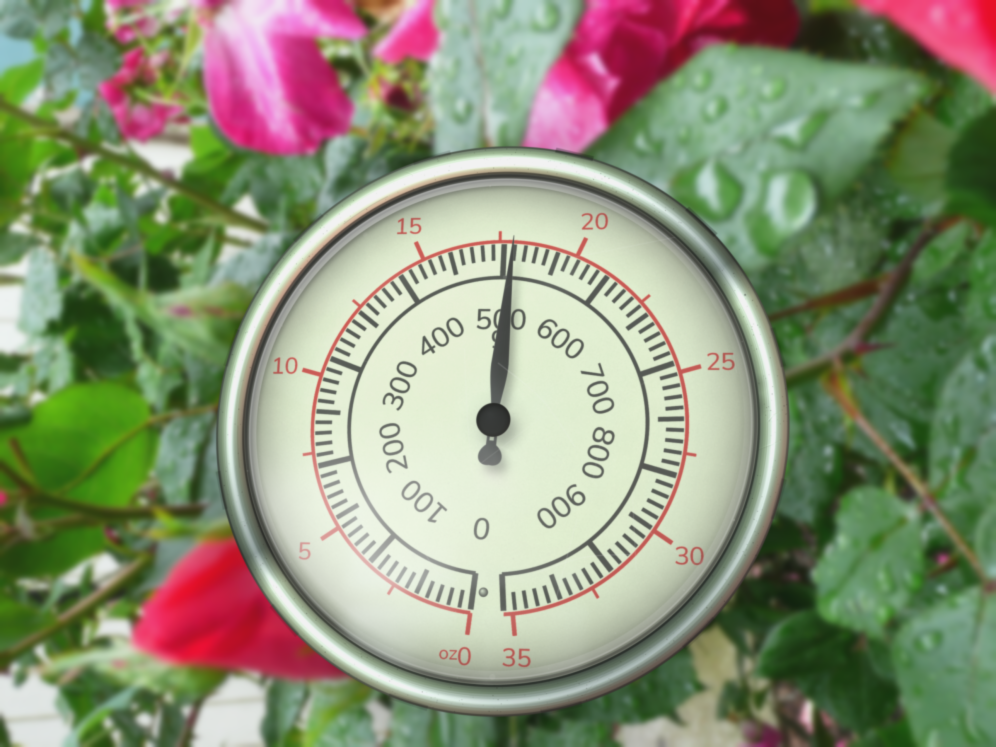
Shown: g 510
